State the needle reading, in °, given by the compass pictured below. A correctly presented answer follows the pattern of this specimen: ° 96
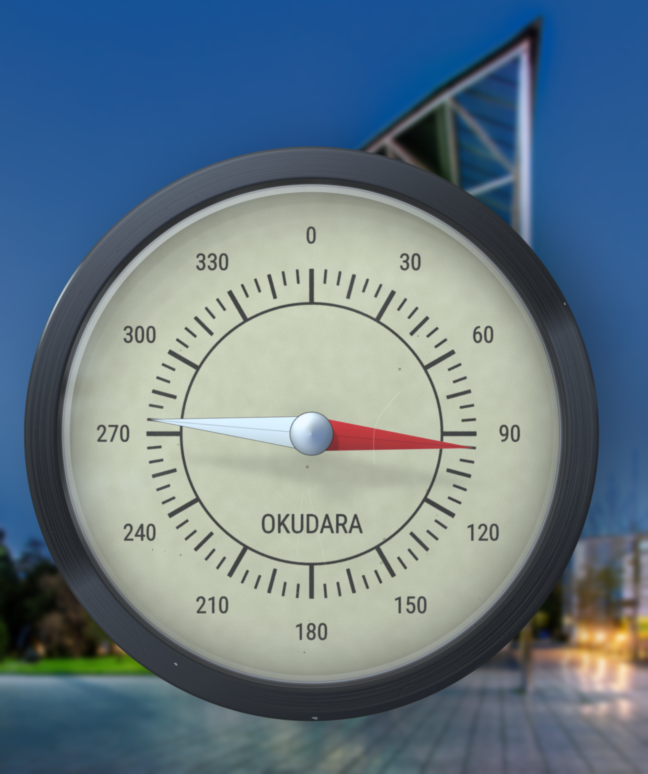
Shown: ° 95
